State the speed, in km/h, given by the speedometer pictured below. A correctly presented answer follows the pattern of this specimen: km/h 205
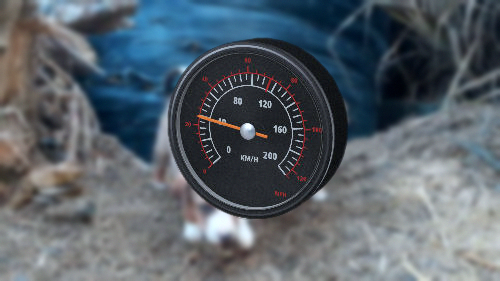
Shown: km/h 40
